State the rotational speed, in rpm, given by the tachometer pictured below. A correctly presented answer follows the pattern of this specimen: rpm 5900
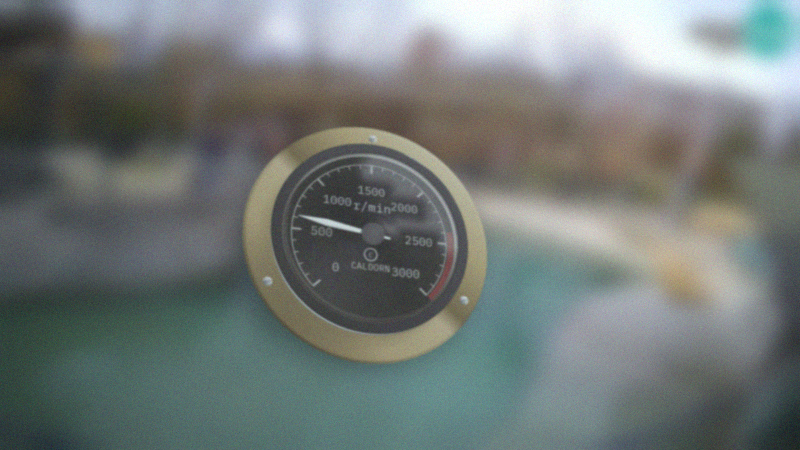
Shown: rpm 600
